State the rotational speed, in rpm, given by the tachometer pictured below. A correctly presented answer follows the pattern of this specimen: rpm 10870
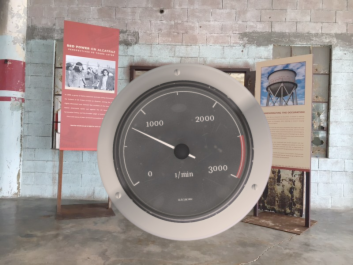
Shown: rpm 750
